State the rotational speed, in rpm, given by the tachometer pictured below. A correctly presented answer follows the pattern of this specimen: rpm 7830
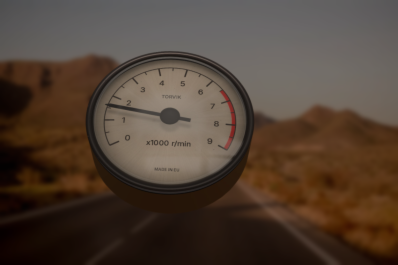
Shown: rpm 1500
